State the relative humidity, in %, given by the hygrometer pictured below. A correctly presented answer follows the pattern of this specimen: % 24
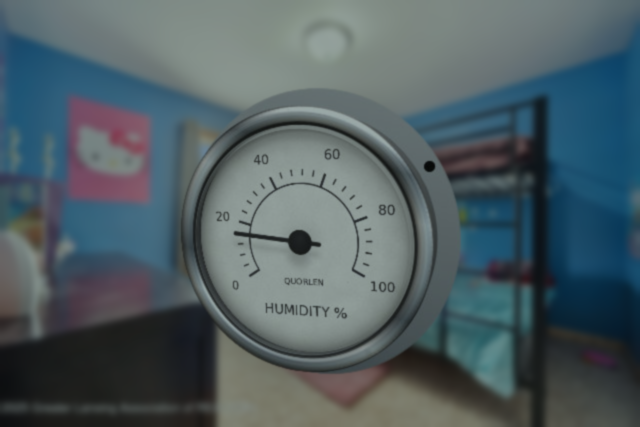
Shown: % 16
